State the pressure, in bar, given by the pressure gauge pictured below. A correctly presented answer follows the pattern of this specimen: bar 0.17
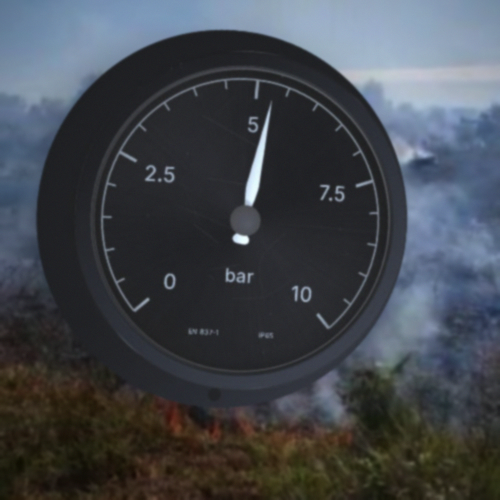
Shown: bar 5.25
